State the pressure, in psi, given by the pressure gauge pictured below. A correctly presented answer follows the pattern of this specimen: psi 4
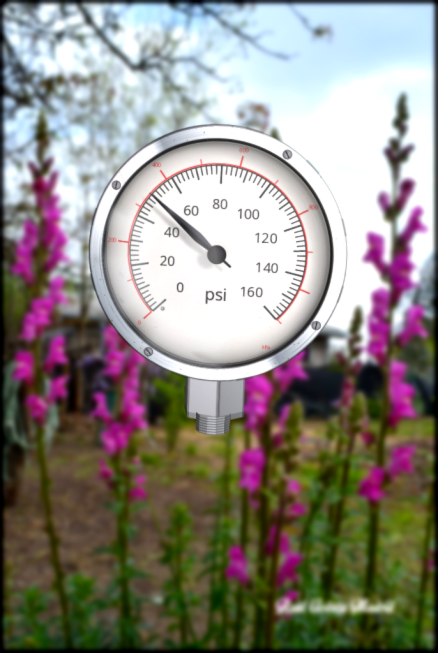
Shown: psi 50
